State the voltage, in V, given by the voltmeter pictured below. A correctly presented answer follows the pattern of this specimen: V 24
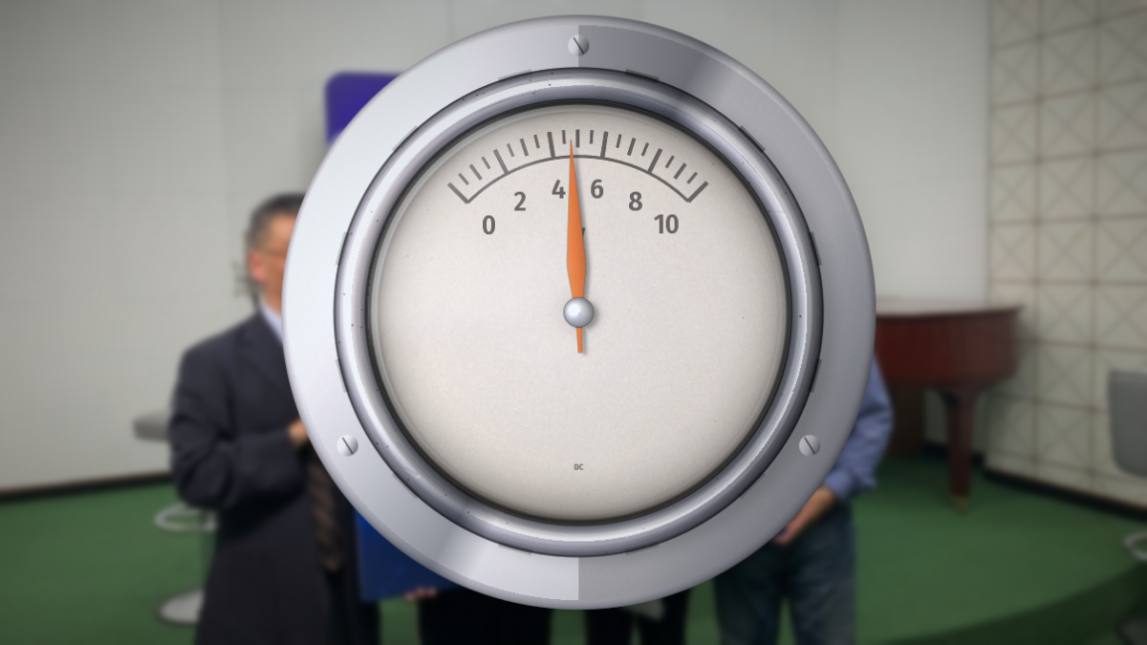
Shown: V 4.75
